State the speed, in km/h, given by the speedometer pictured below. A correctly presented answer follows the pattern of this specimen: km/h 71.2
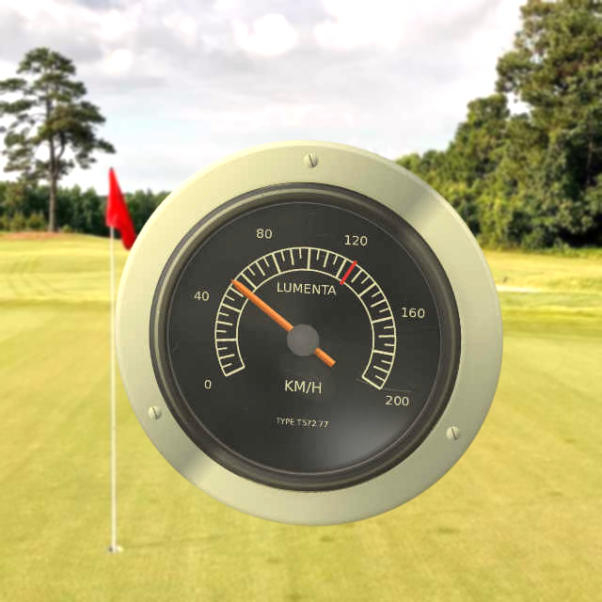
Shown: km/h 55
